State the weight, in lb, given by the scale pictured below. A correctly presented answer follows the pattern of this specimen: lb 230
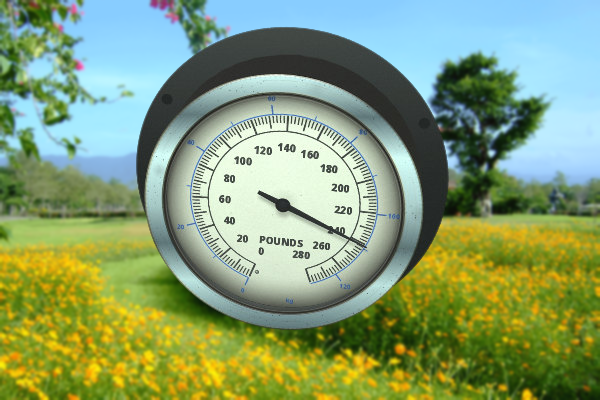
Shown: lb 240
